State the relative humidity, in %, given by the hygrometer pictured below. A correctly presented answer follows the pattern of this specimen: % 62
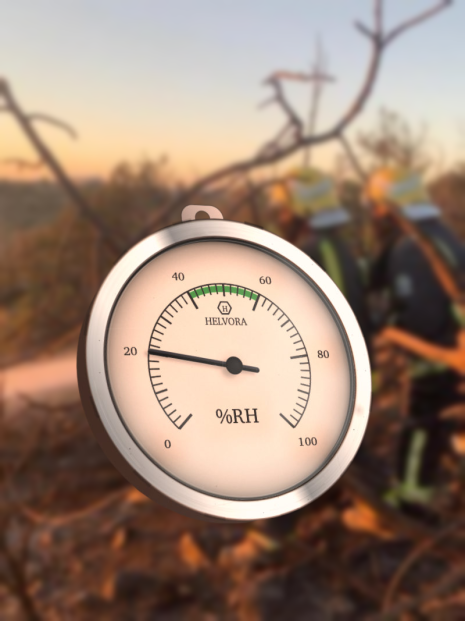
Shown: % 20
